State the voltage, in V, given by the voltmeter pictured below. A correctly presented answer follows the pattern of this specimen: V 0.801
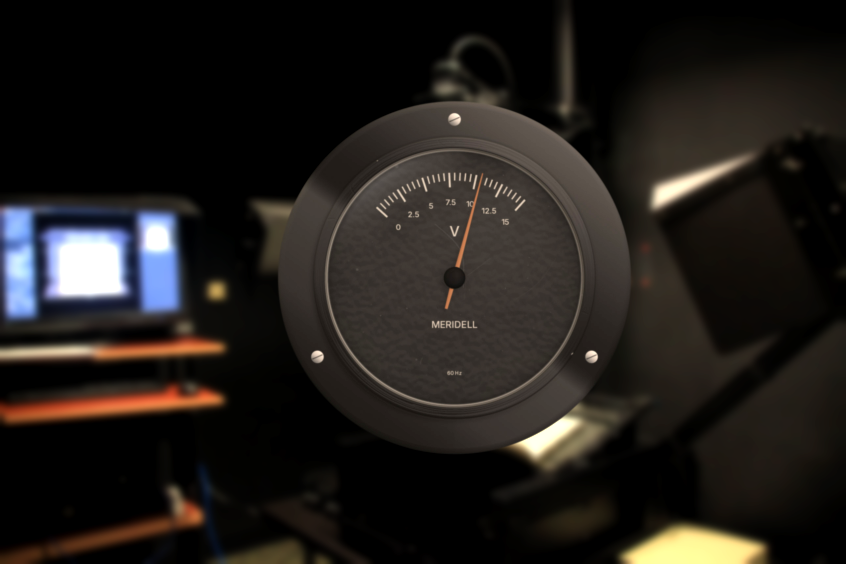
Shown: V 10.5
